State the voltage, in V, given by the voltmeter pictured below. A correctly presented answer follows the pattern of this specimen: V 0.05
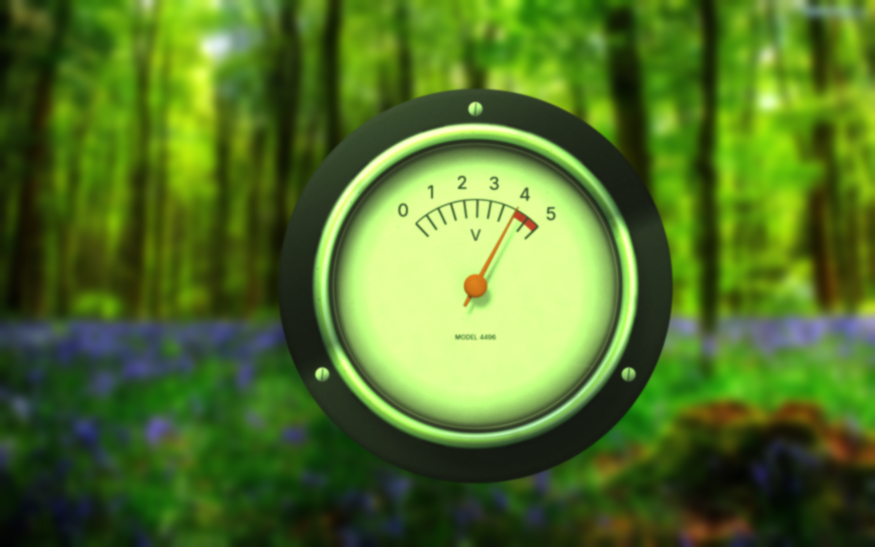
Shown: V 4
